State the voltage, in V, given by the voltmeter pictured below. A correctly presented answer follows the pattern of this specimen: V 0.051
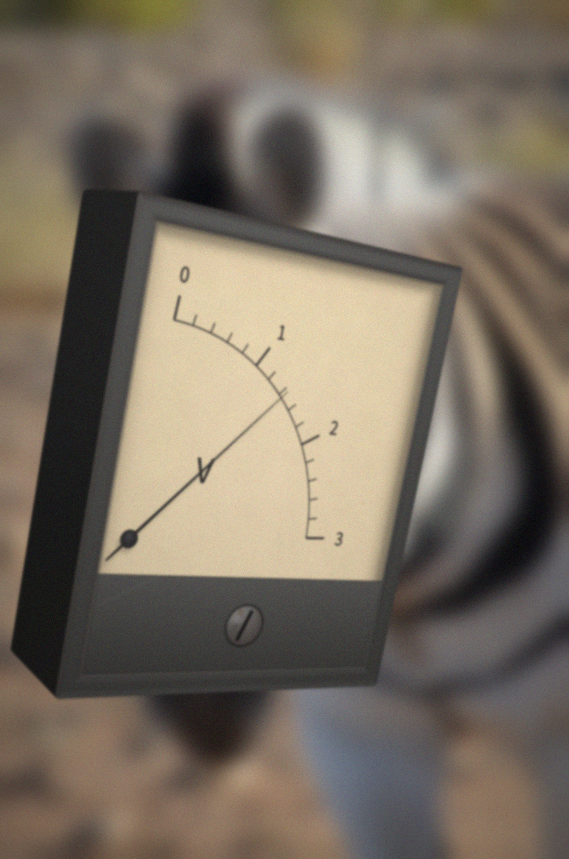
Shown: V 1.4
